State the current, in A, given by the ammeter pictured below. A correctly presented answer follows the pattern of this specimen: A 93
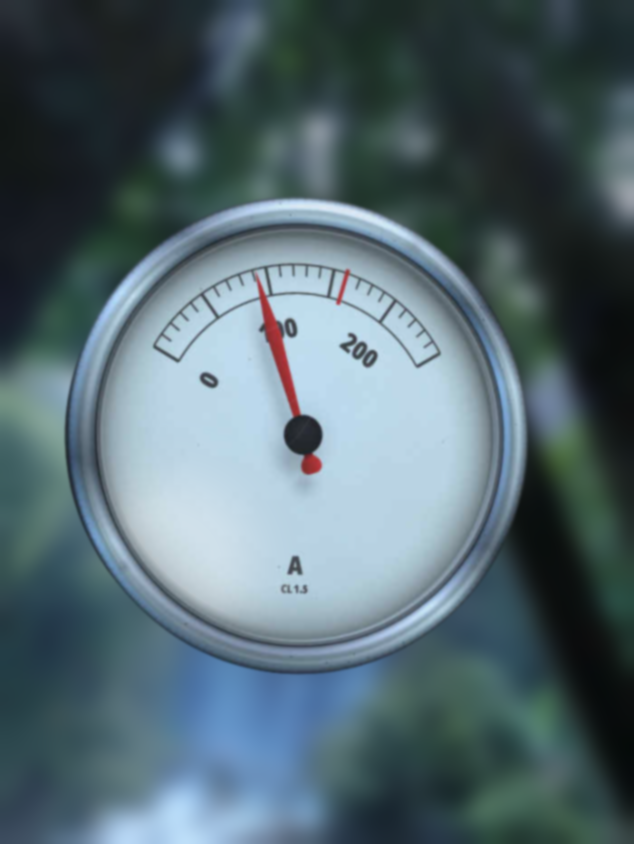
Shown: A 90
